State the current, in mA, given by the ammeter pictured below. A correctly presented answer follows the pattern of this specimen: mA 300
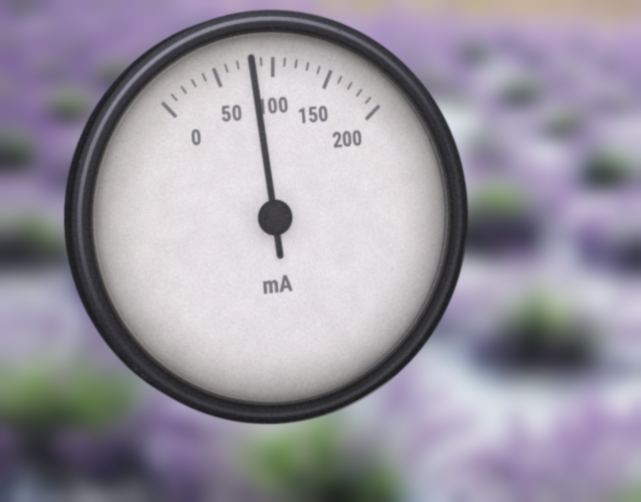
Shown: mA 80
